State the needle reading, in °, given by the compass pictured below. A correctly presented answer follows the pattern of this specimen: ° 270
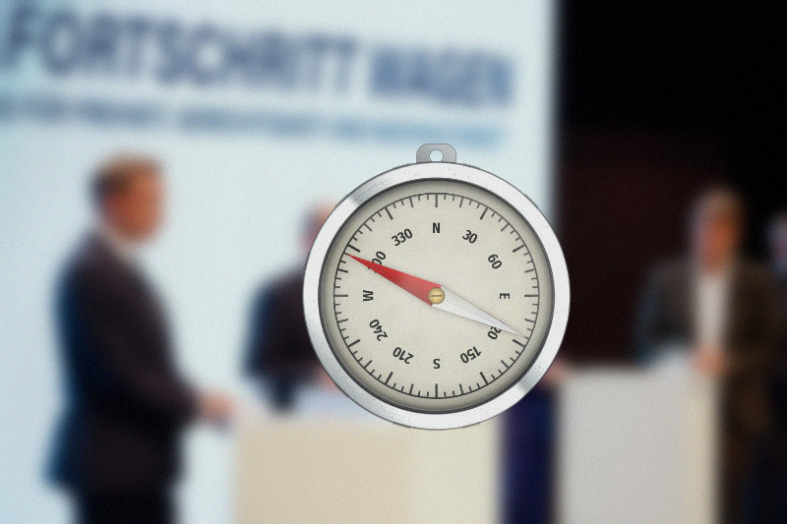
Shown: ° 295
